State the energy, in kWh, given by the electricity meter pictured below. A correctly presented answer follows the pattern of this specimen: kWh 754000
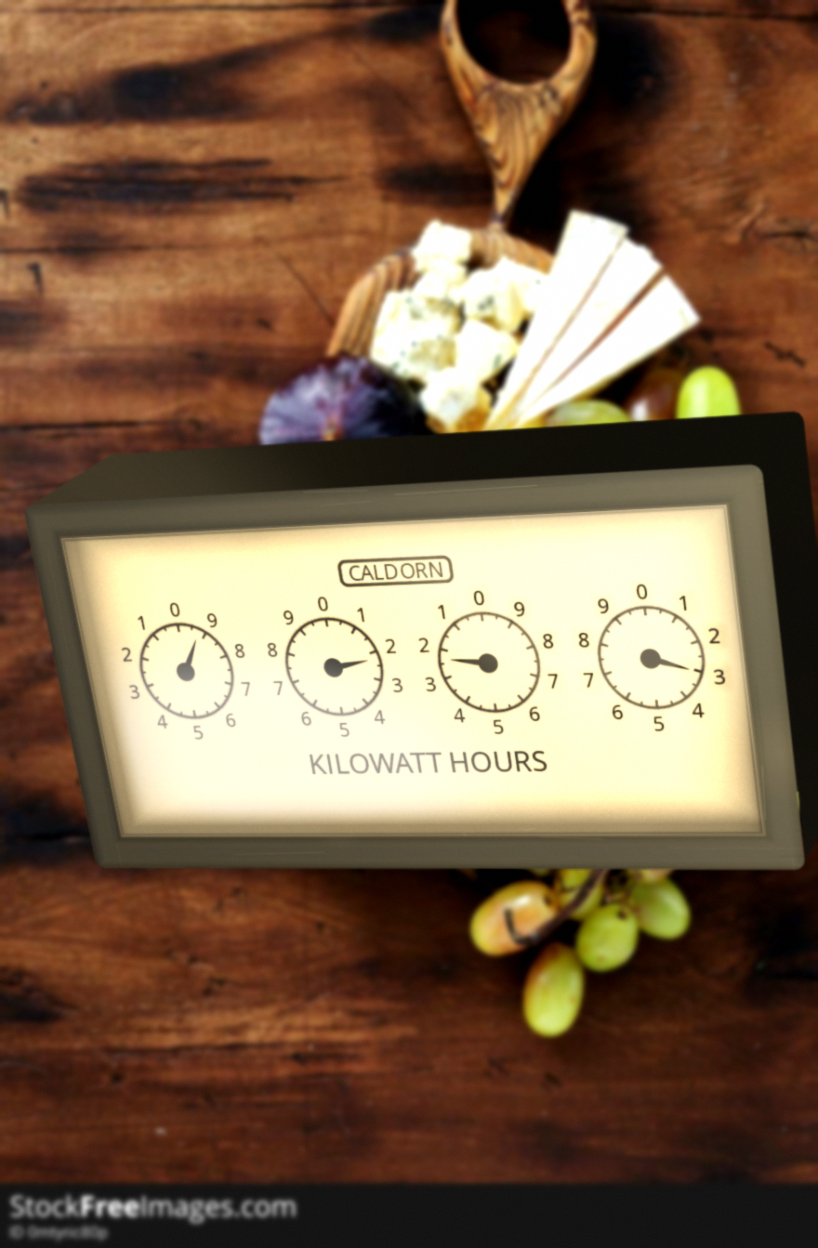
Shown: kWh 9223
